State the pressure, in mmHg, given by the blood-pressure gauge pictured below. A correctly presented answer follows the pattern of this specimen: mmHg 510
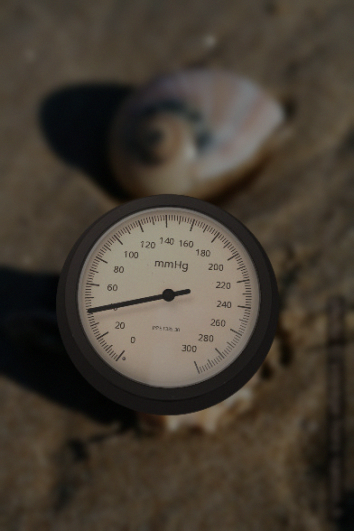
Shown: mmHg 40
